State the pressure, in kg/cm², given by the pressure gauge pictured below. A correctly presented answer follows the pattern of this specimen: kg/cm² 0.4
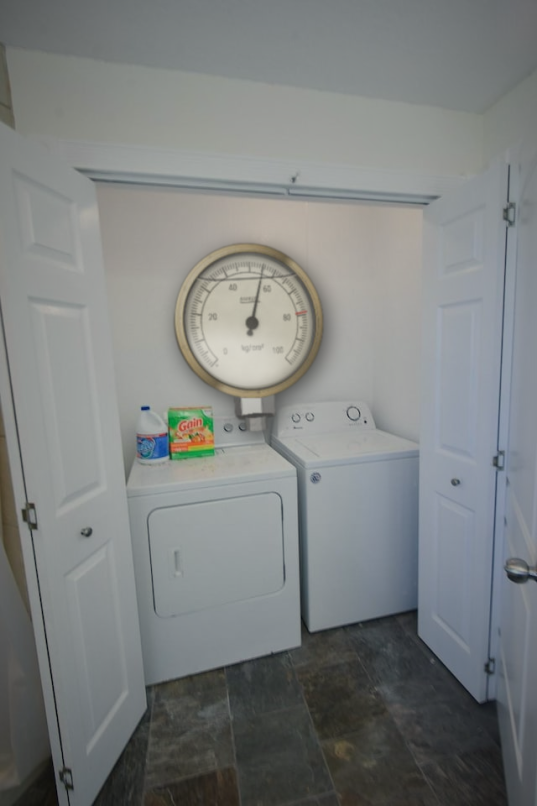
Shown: kg/cm² 55
